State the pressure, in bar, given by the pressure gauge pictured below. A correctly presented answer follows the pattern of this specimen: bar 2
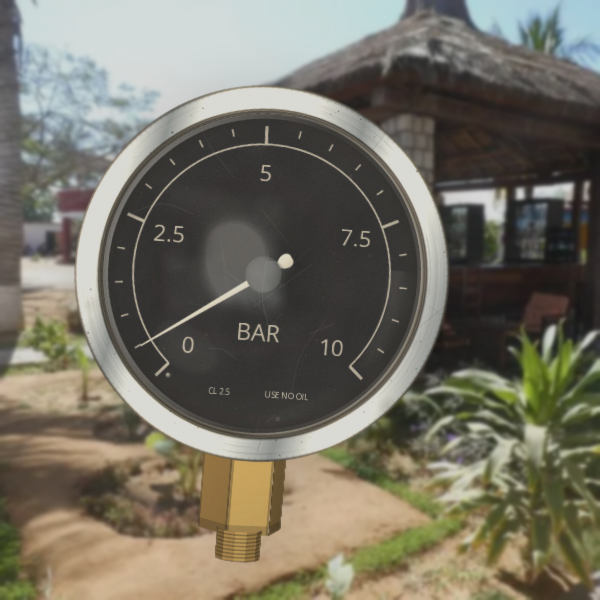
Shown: bar 0.5
